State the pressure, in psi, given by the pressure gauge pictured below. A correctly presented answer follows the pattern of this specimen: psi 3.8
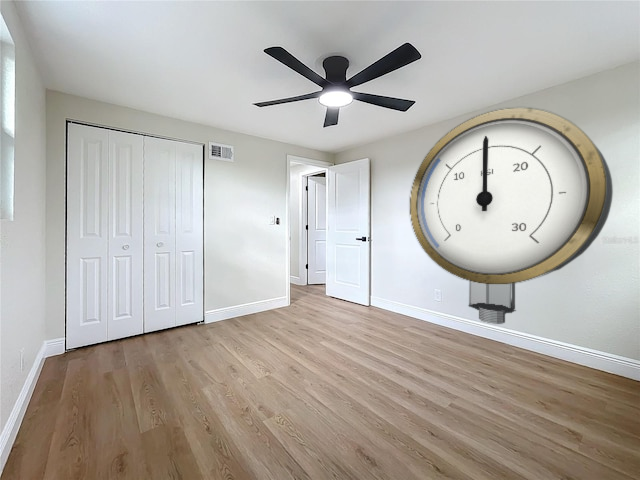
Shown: psi 15
